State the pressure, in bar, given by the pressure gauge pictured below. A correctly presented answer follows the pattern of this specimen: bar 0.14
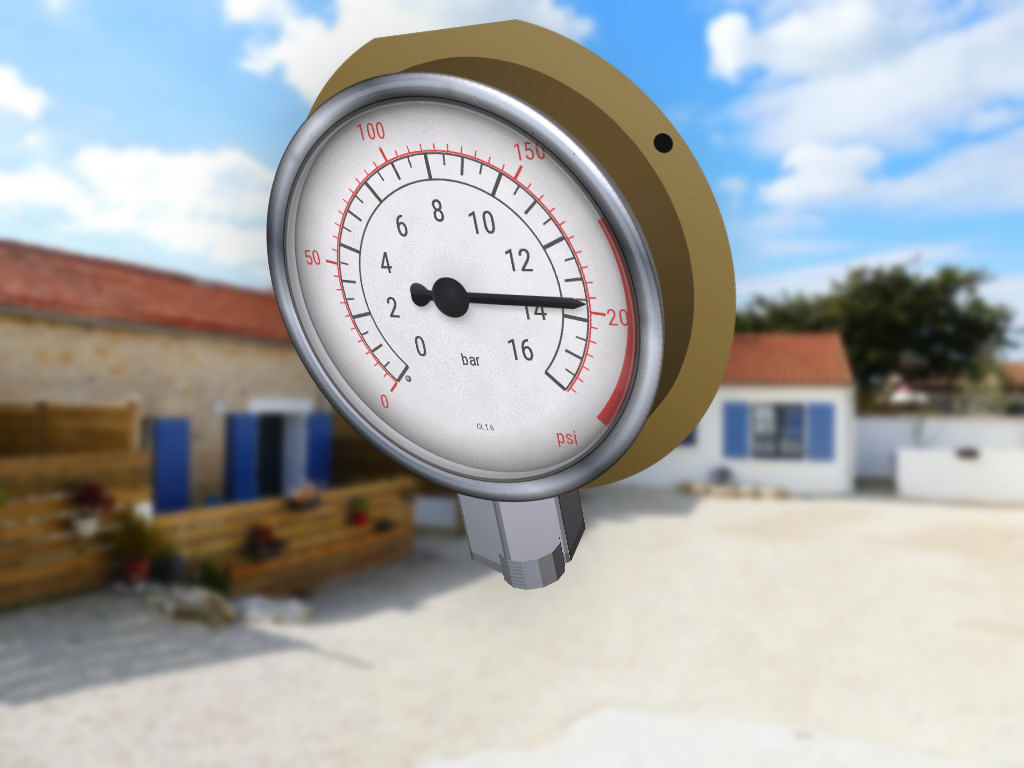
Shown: bar 13.5
